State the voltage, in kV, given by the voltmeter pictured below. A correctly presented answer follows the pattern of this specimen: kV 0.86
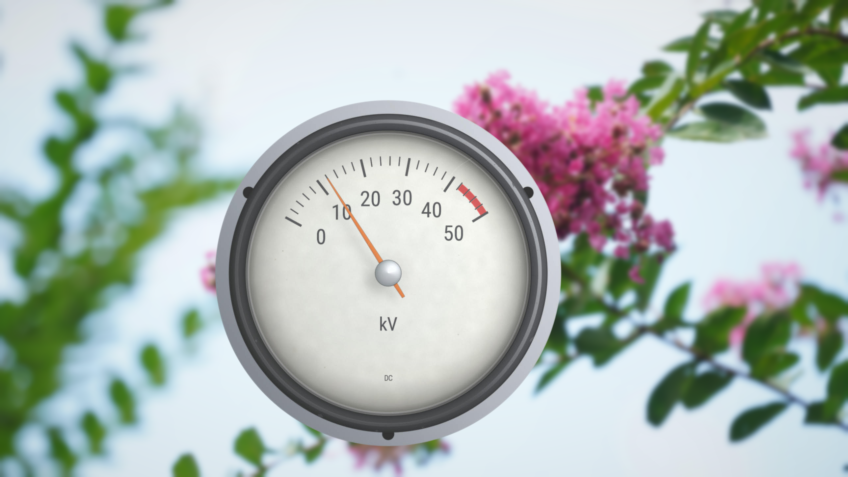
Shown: kV 12
